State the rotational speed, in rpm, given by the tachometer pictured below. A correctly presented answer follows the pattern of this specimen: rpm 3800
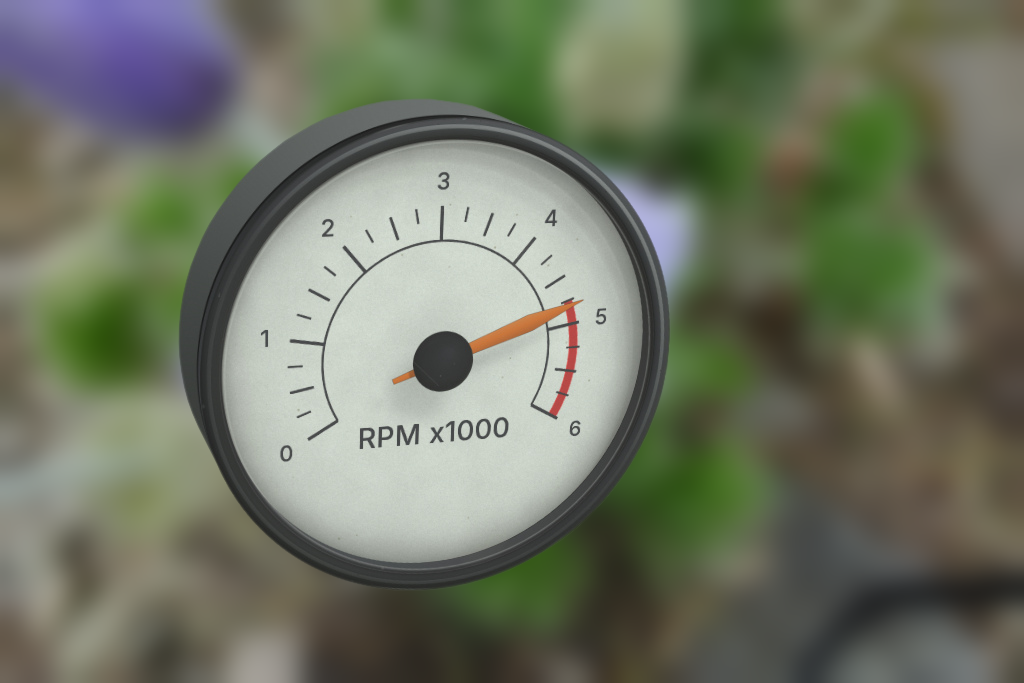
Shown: rpm 4750
